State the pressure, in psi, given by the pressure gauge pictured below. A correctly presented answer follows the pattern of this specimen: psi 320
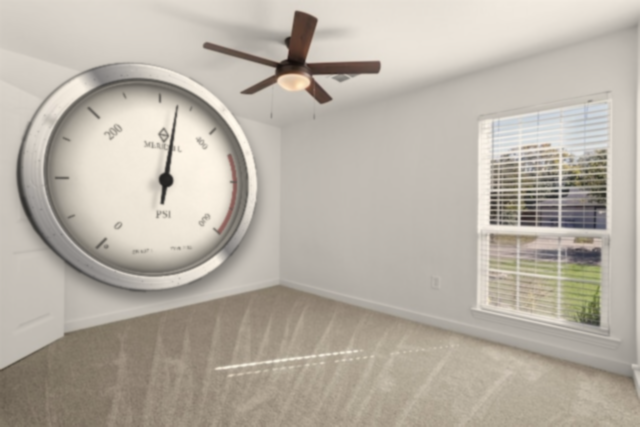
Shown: psi 325
